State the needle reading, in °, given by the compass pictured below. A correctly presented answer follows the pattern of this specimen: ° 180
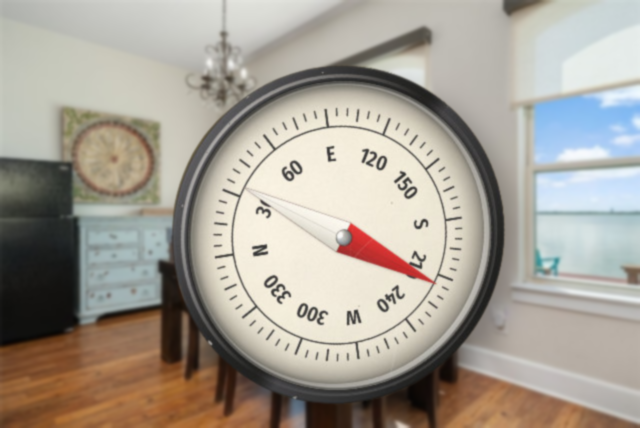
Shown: ° 215
